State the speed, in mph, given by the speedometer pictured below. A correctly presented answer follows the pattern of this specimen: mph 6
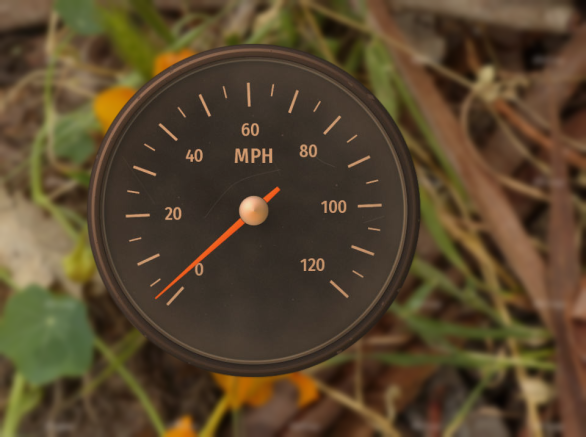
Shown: mph 2.5
